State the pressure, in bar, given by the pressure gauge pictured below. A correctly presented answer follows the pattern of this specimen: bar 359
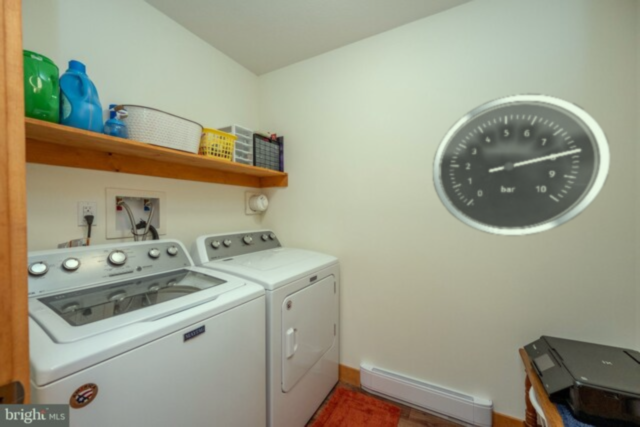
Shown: bar 8
